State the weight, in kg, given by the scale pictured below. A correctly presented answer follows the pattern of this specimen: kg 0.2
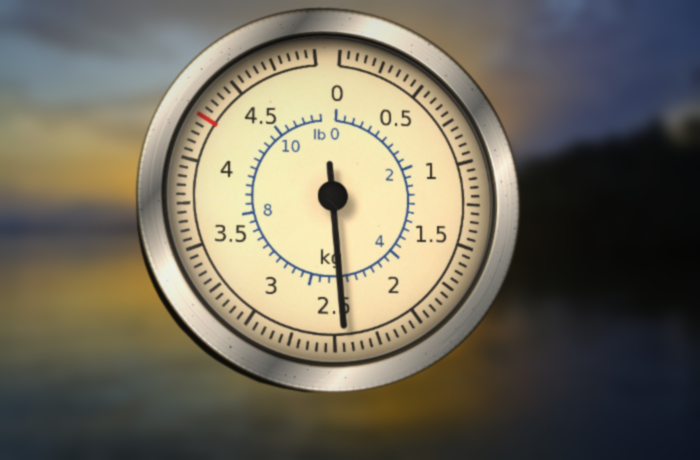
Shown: kg 2.45
